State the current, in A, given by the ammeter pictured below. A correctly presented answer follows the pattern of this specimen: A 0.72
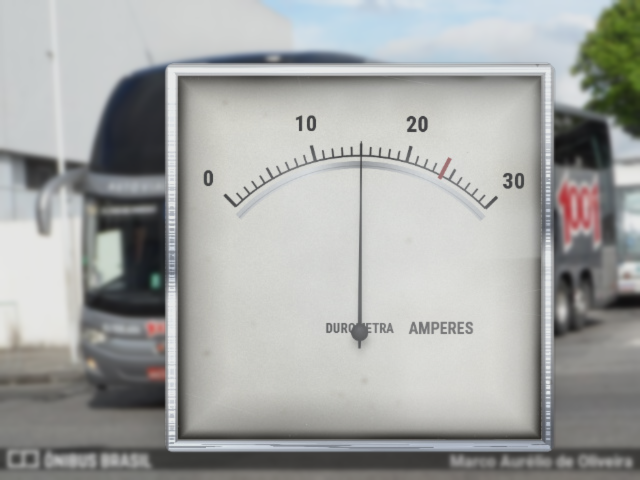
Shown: A 15
